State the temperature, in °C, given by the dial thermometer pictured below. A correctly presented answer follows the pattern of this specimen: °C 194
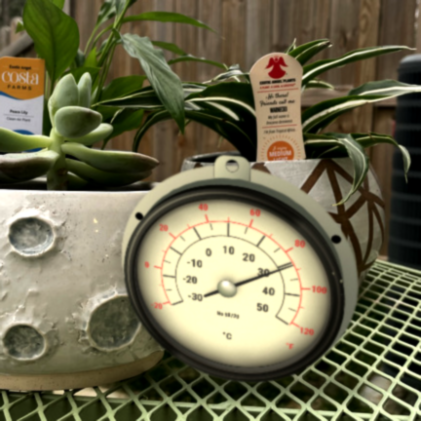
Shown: °C 30
